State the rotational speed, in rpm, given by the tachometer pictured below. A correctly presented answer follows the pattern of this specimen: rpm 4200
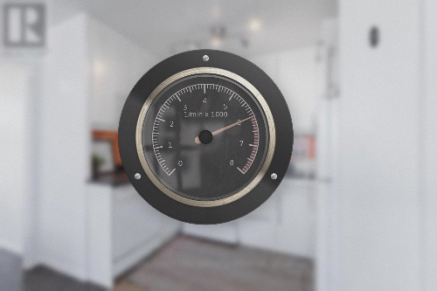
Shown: rpm 6000
